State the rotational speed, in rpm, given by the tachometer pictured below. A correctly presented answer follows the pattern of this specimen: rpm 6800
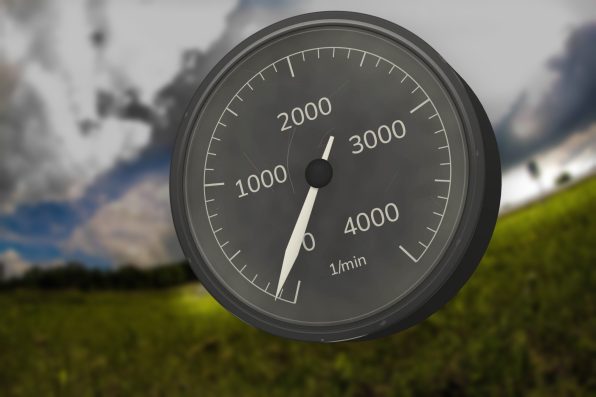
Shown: rpm 100
